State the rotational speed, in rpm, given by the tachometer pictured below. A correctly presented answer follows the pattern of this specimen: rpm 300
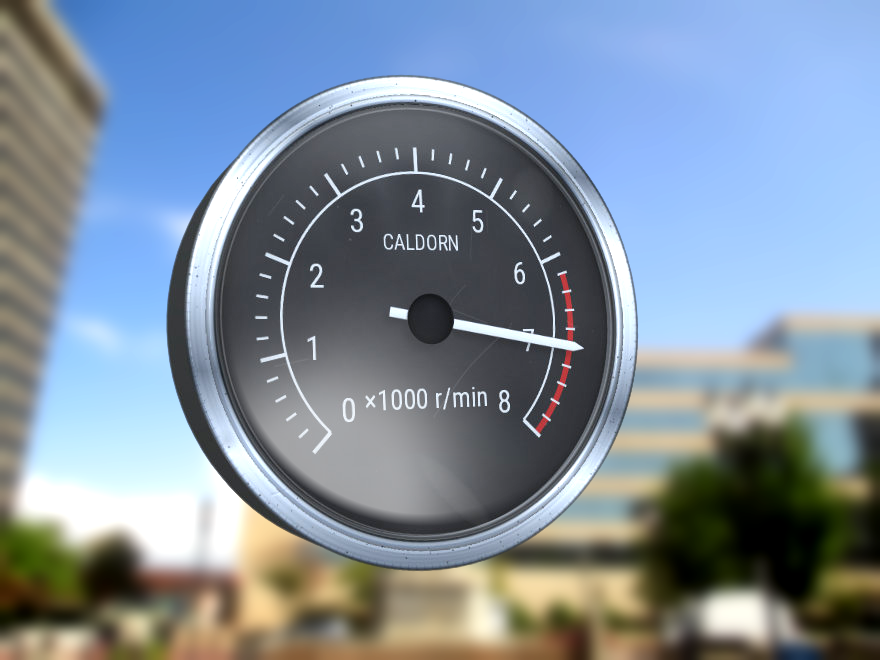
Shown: rpm 7000
